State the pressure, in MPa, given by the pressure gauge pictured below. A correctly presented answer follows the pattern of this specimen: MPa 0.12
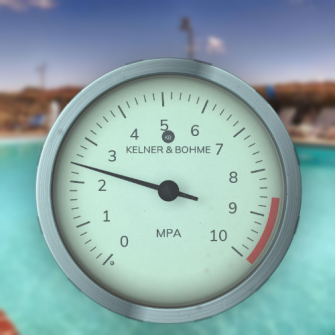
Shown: MPa 2.4
